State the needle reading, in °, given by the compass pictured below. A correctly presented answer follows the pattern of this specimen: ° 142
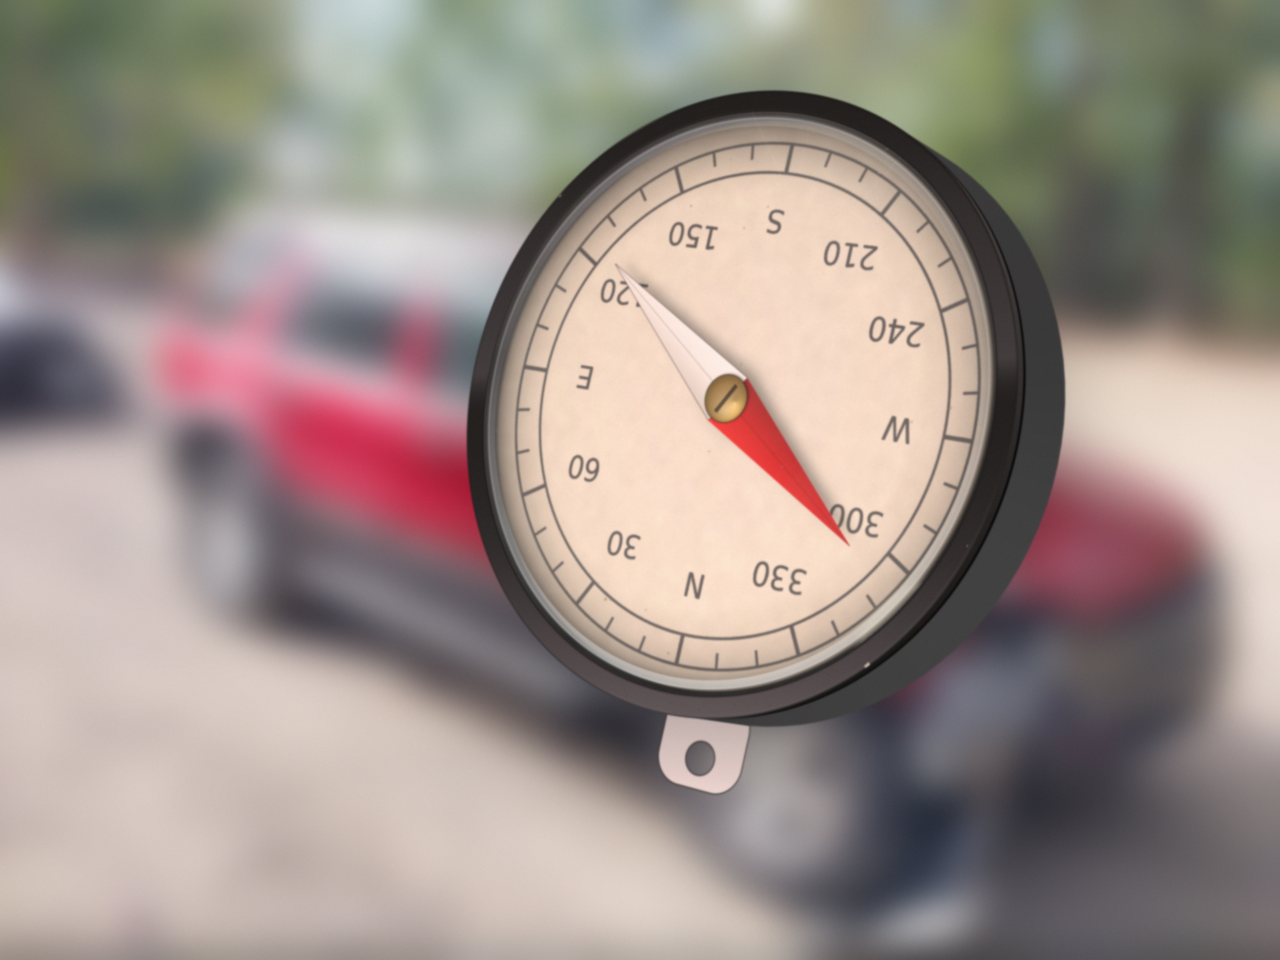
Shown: ° 305
